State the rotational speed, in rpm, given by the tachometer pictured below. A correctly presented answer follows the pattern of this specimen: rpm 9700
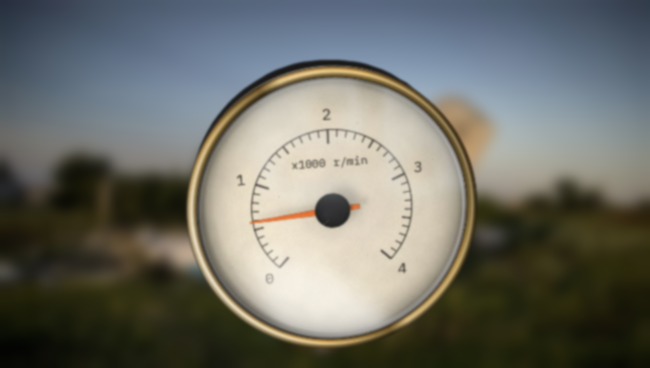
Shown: rpm 600
